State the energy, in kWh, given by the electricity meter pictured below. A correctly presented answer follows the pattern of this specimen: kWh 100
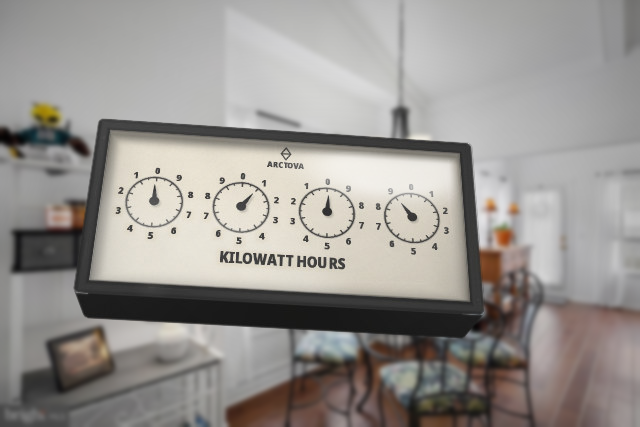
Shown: kWh 99
